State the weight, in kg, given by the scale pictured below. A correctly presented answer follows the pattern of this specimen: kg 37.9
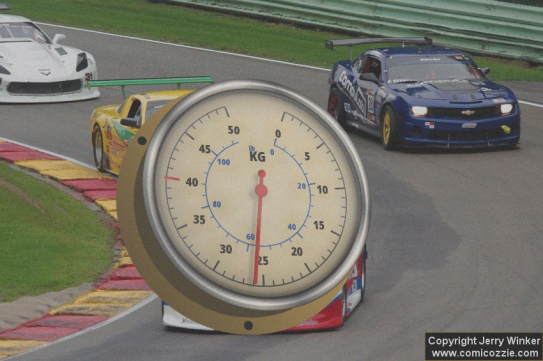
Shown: kg 26
